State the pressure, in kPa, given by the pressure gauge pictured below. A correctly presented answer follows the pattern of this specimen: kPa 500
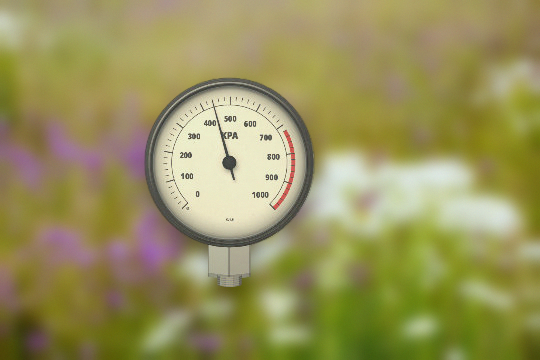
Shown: kPa 440
